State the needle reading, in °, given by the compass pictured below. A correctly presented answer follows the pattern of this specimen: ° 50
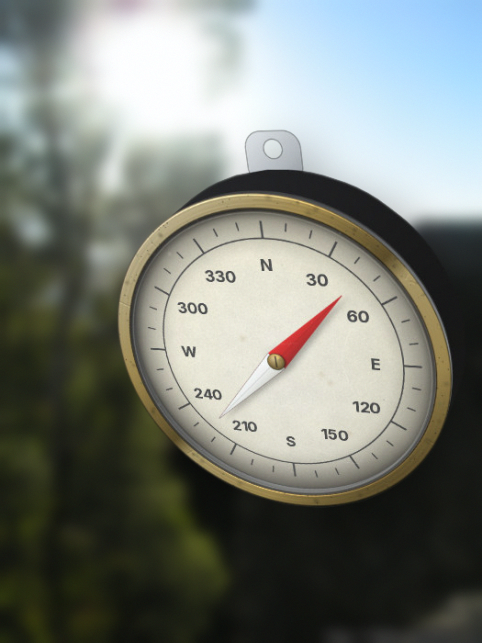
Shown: ° 45
